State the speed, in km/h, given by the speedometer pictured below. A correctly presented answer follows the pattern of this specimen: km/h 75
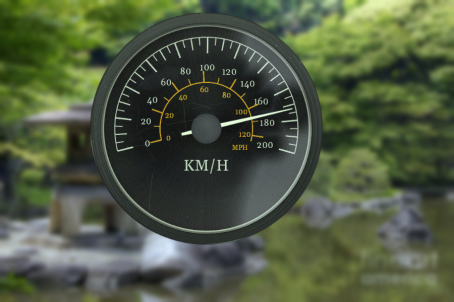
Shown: km/h 172.5
